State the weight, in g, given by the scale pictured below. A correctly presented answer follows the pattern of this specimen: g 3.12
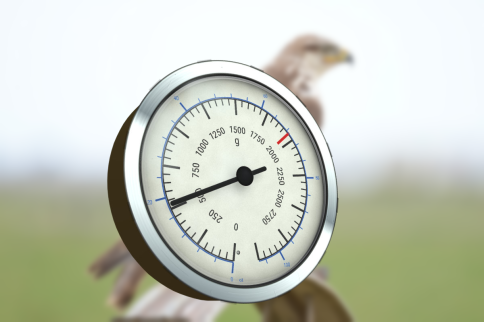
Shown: g 525
